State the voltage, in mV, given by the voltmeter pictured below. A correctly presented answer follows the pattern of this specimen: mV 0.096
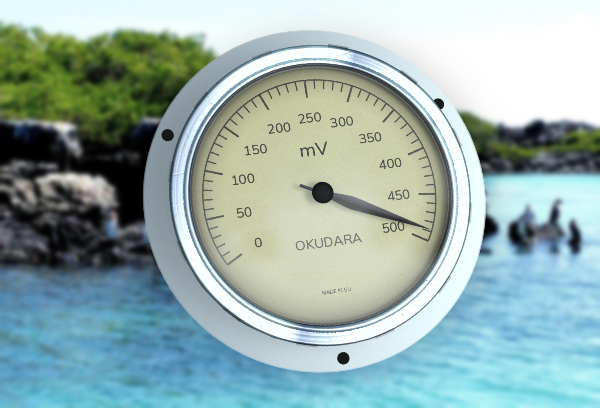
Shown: mV 490
